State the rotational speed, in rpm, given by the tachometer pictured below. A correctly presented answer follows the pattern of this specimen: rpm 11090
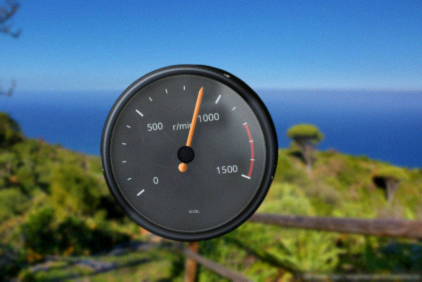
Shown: rpm 900
